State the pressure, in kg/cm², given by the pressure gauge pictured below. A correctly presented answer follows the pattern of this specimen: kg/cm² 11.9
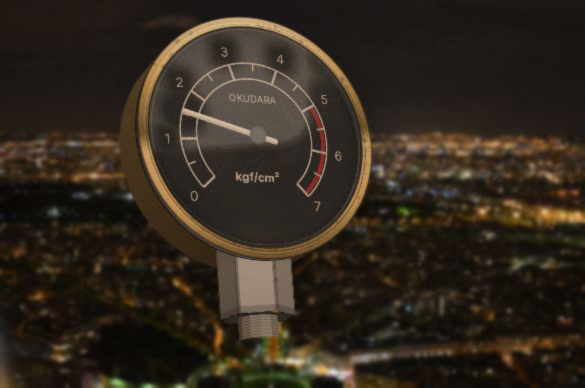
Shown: kg/cm² 1.5
